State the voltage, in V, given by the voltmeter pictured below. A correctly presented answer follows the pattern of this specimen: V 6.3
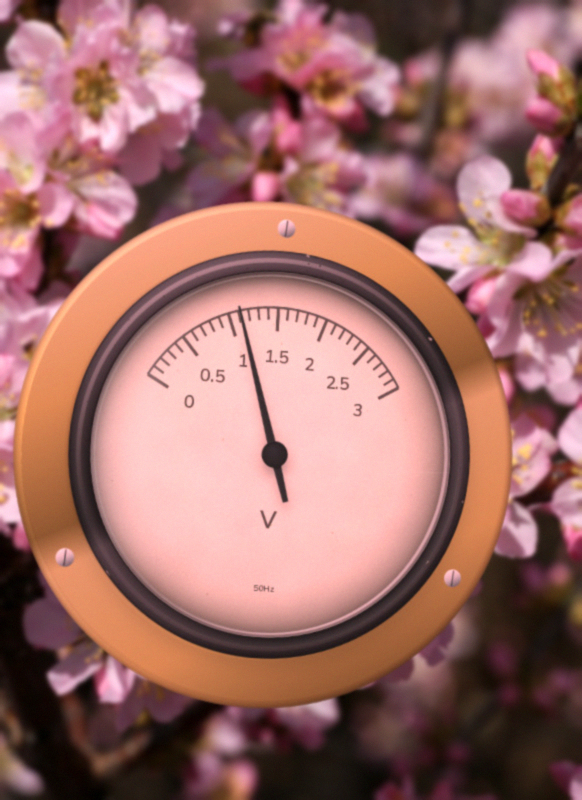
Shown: V 1.1
